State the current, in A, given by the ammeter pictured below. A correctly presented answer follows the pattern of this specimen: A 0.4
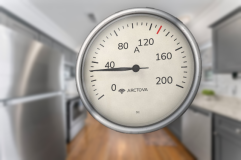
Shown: A 30
